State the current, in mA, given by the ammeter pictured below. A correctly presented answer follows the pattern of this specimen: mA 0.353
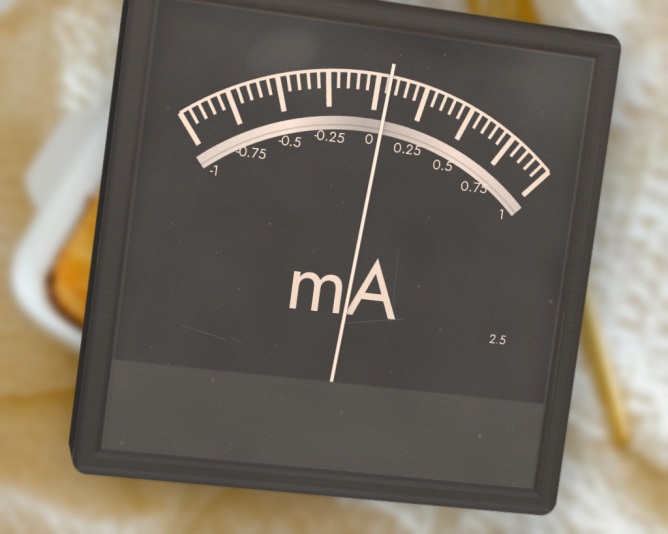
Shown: mA 0.05
